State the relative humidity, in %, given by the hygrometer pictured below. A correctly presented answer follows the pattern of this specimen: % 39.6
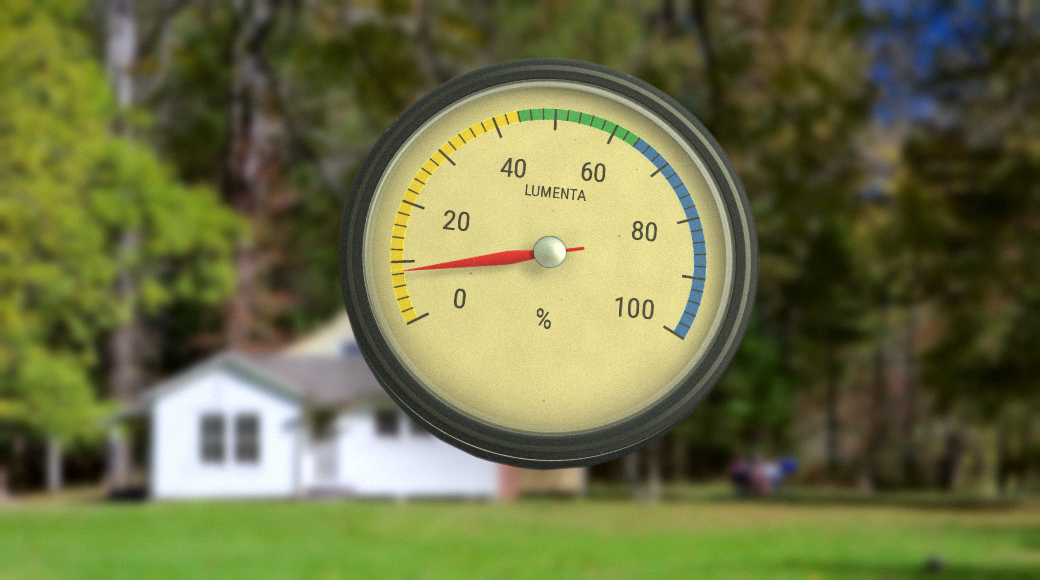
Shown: % 8
